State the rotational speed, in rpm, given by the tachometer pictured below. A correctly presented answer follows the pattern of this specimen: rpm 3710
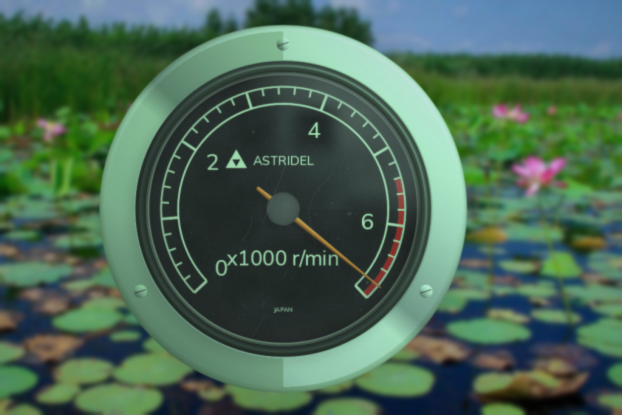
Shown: rpm 6800
